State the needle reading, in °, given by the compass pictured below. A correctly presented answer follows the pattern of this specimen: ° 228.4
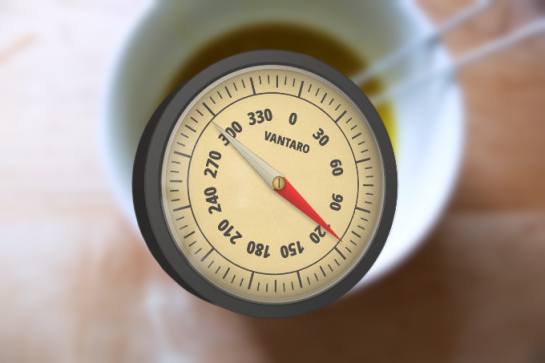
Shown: ° 115
